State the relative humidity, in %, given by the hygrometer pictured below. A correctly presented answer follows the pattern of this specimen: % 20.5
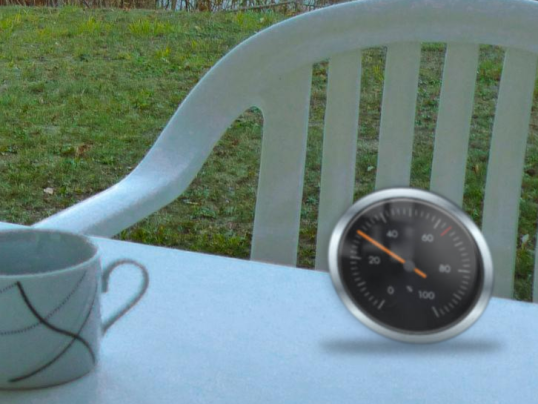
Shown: % 30
